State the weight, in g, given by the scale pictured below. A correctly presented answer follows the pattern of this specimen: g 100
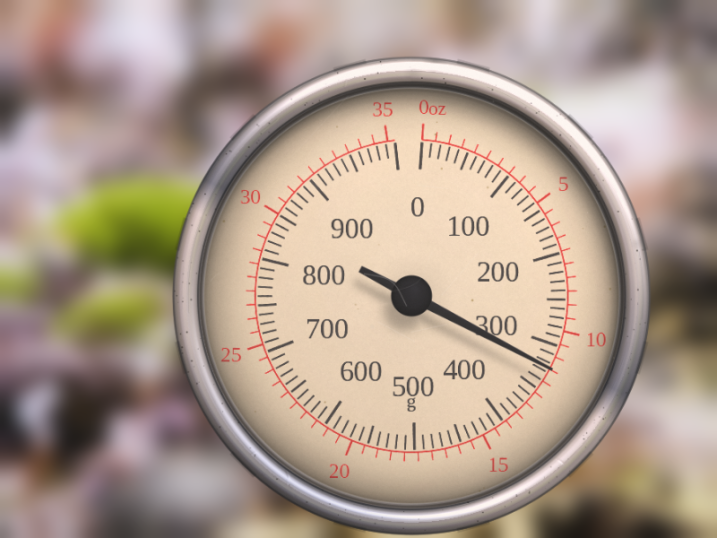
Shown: g 325
